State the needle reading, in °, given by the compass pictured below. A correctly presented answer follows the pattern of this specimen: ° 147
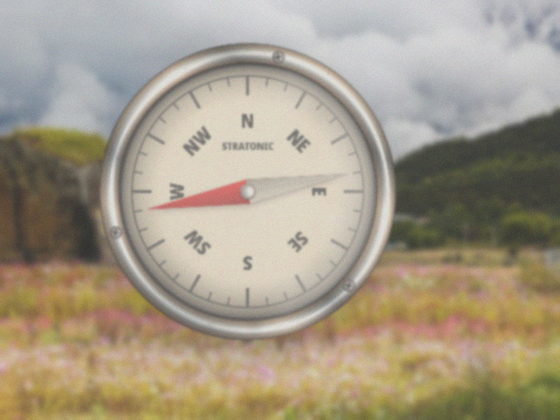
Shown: ° 260
